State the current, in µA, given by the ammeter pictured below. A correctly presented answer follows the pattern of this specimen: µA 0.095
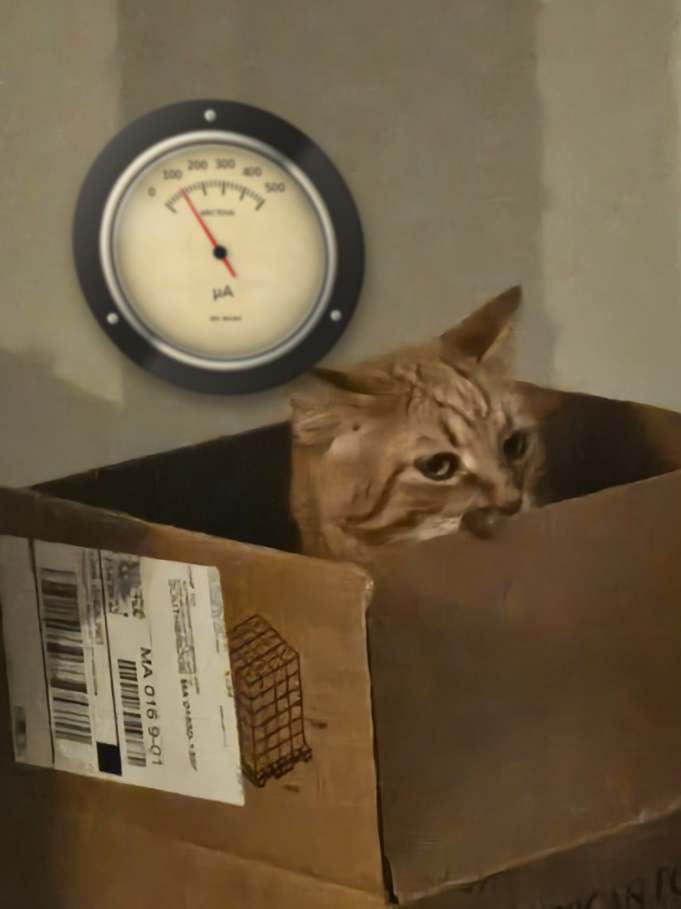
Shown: µA 100
